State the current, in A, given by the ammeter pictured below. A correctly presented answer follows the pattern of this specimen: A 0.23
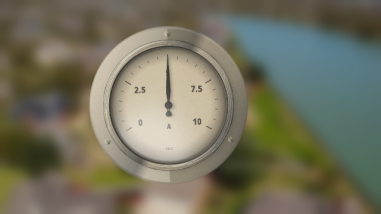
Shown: A 5
